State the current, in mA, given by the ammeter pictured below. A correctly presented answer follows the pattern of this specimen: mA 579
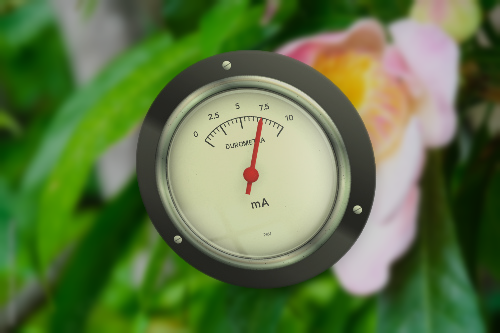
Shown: mA 7.5
